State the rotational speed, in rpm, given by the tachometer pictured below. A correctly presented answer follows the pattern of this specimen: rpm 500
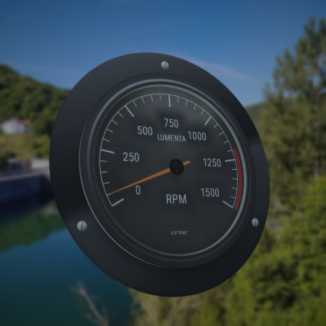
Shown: rpm 50
